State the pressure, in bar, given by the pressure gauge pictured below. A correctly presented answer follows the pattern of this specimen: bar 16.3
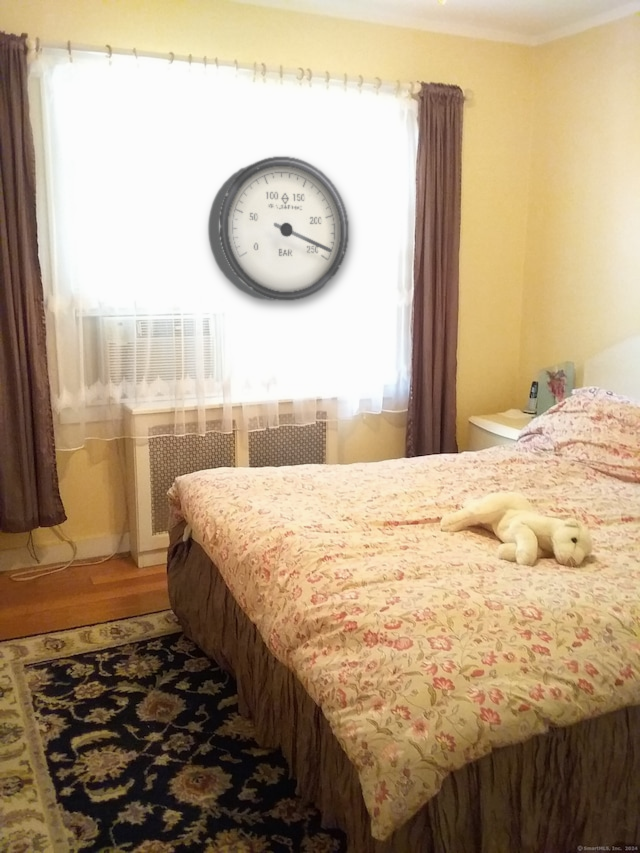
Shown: bar 240
